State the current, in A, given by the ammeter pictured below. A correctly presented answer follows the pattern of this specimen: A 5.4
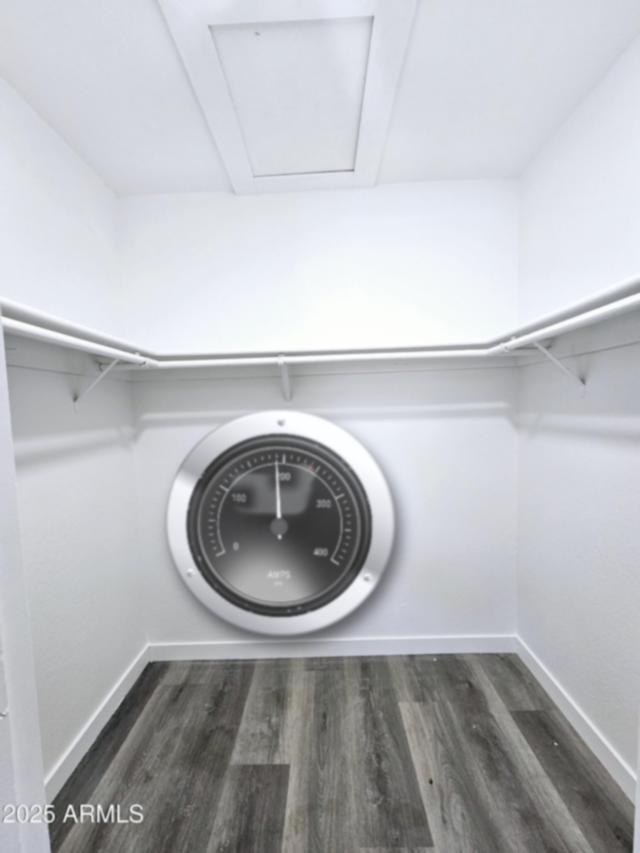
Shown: A 190
